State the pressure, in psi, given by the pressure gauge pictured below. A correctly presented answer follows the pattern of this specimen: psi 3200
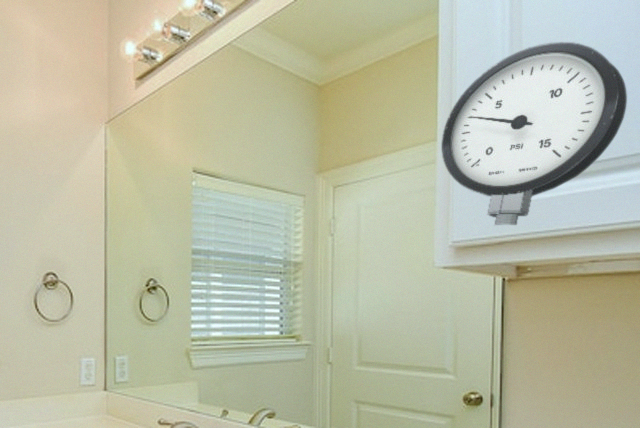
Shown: psi 3.5
